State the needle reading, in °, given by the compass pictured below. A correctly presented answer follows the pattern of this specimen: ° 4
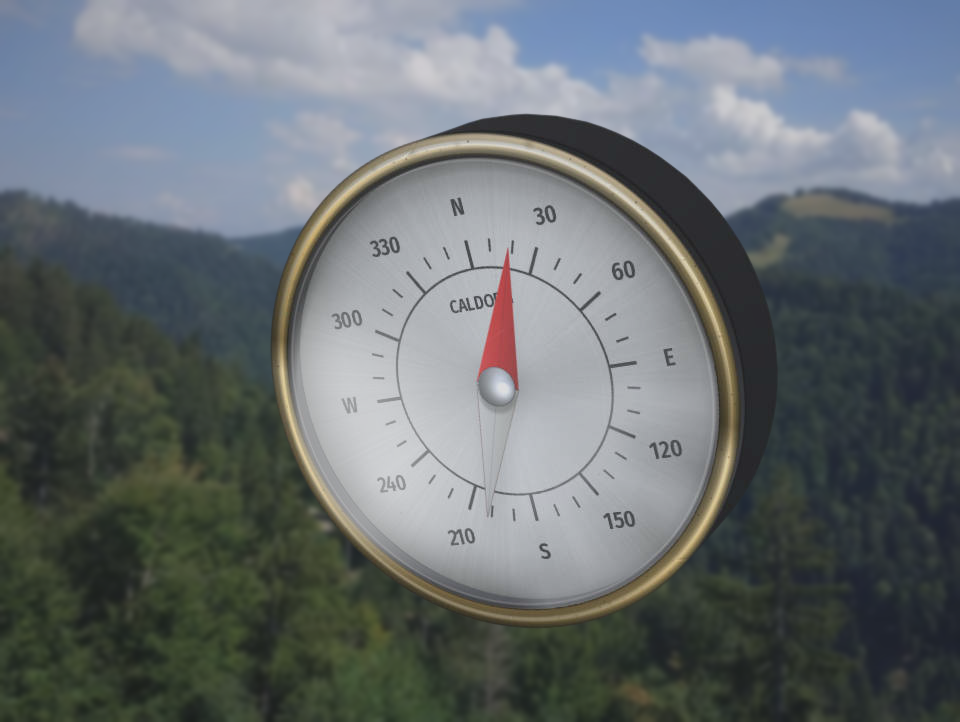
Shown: ° 20
